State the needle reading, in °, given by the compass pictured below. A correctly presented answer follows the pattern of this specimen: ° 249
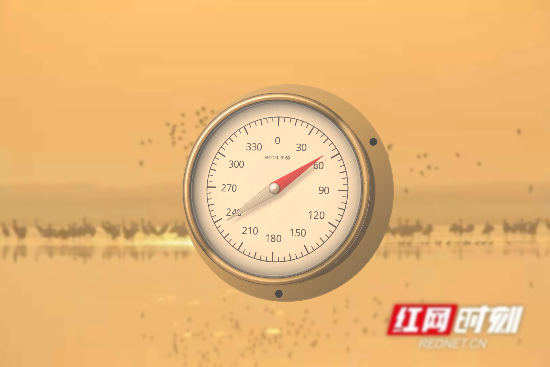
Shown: ° 55
